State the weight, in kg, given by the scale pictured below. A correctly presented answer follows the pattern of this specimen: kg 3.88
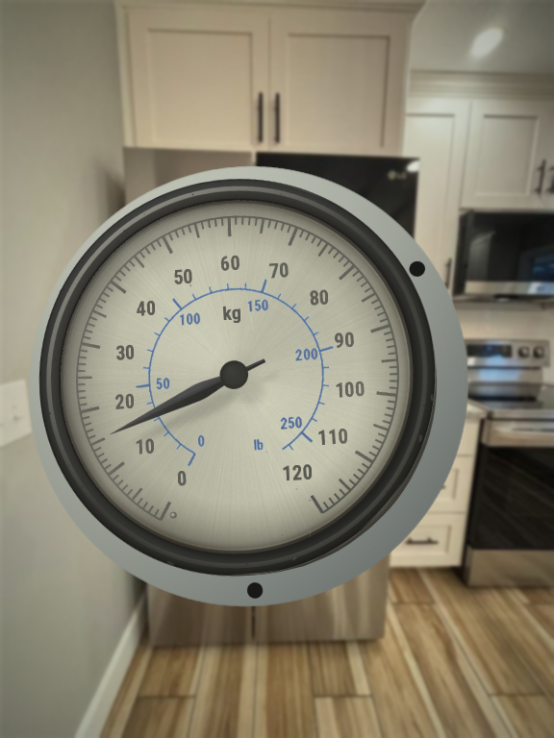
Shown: kg 15
